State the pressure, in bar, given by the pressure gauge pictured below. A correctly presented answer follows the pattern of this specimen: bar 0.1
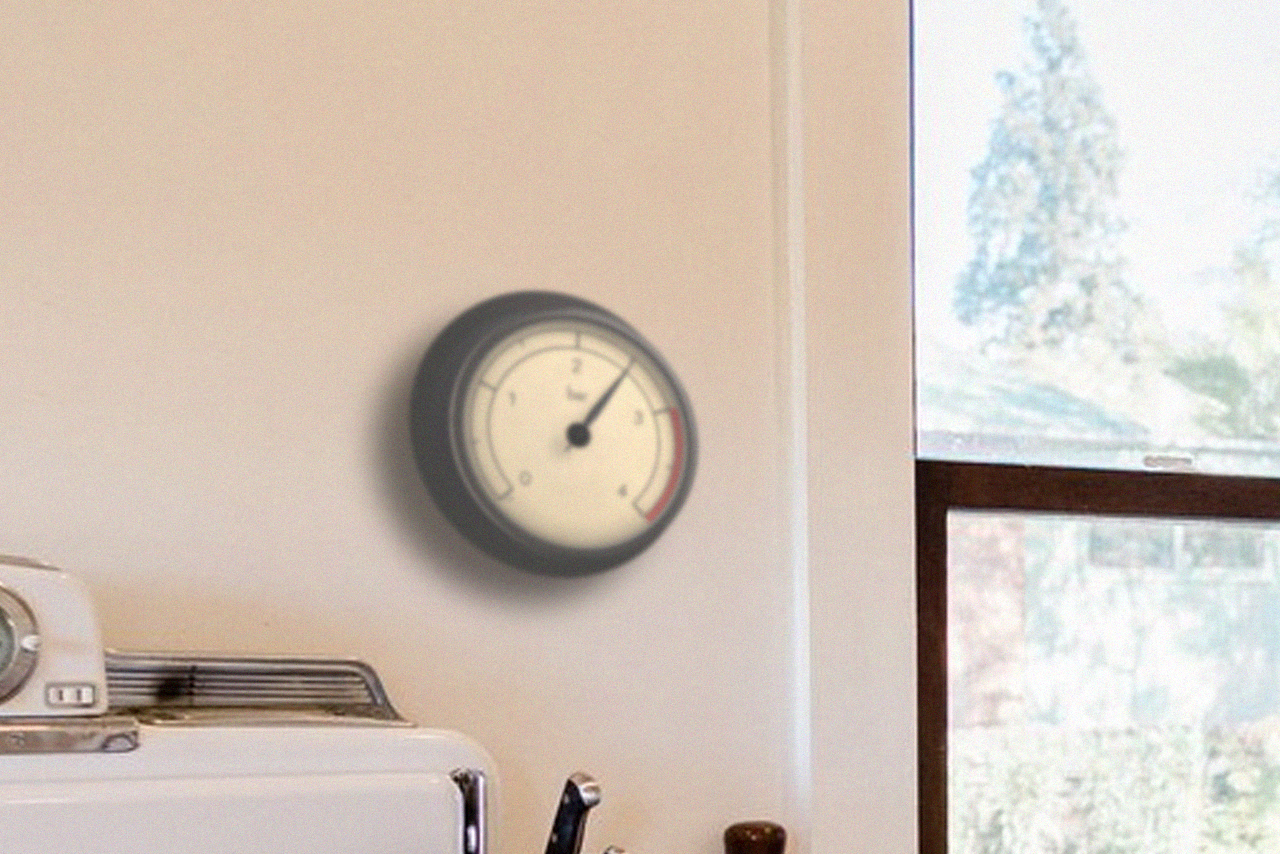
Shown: bar 2.5
